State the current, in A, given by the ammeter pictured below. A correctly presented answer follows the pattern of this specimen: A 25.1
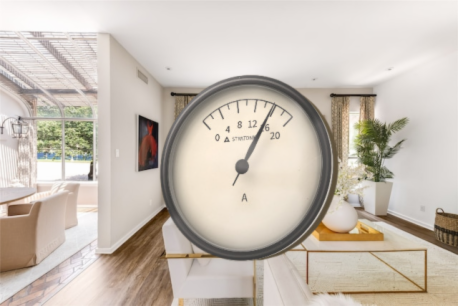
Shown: A 16
